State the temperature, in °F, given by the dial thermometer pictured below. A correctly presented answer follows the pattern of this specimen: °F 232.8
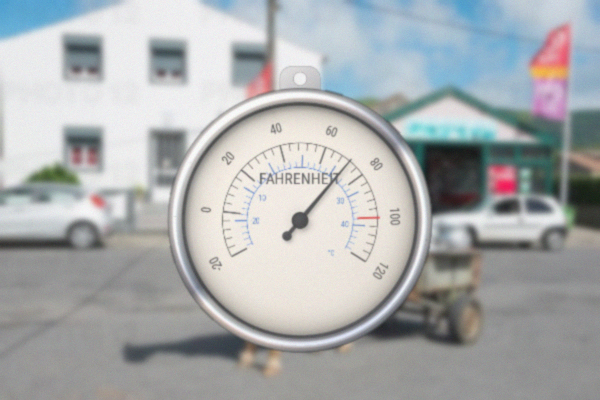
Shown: °F 72
